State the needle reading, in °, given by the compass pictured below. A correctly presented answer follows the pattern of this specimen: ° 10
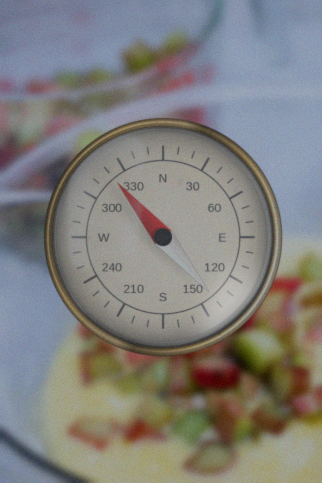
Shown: ° 320
